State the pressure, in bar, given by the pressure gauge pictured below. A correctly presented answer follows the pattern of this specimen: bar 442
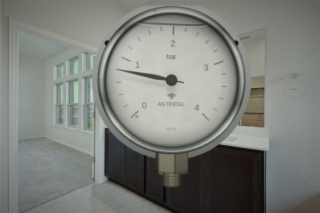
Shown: bar 0.8
